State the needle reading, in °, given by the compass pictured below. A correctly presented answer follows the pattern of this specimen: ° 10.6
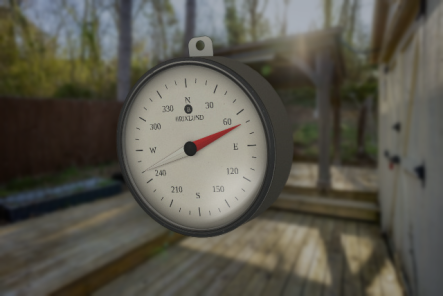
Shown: ° 70
